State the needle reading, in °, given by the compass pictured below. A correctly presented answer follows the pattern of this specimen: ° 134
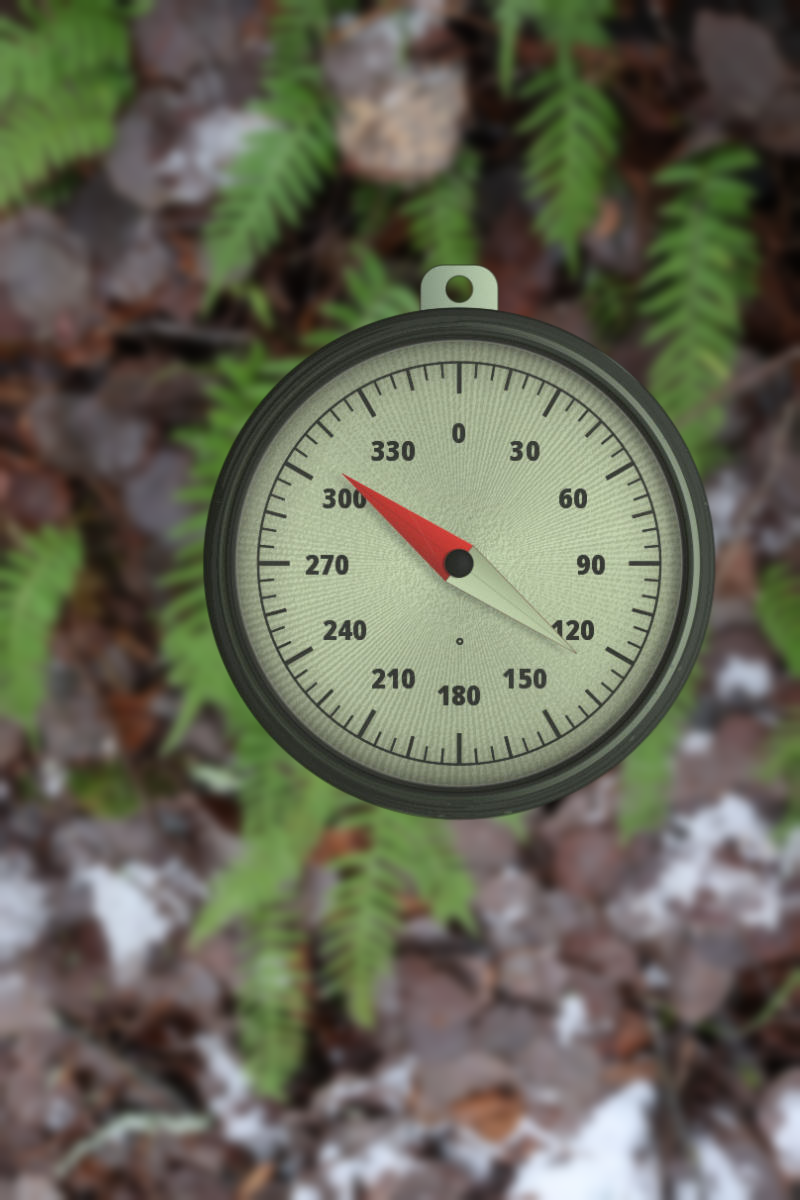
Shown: ° 307.5
